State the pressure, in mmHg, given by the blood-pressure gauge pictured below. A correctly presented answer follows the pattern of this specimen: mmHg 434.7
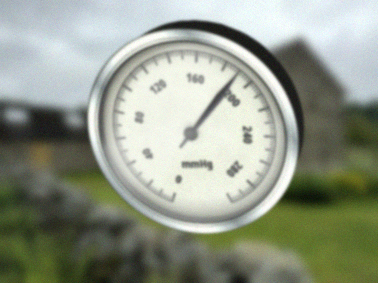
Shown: mmHg 190
